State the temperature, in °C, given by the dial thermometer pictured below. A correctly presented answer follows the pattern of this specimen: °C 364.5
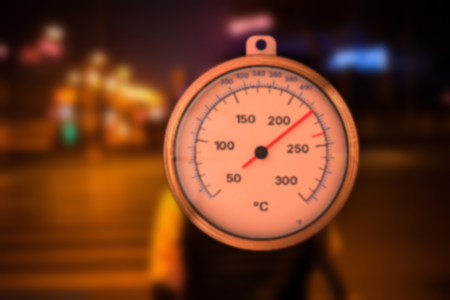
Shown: °C 220
